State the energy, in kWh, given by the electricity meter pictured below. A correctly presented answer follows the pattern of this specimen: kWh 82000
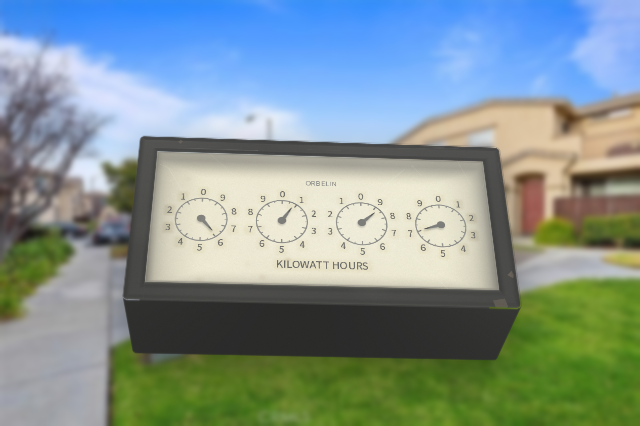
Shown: kWh 6087
